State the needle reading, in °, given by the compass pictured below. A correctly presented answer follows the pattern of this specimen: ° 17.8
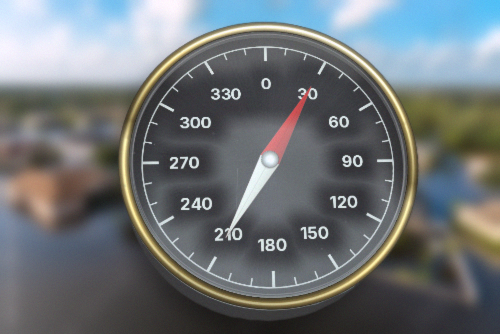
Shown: ° 30
